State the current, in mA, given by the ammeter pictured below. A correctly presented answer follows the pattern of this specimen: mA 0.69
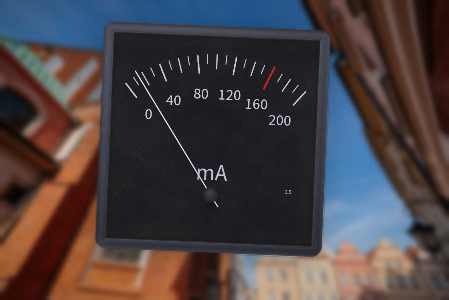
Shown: mA 15
